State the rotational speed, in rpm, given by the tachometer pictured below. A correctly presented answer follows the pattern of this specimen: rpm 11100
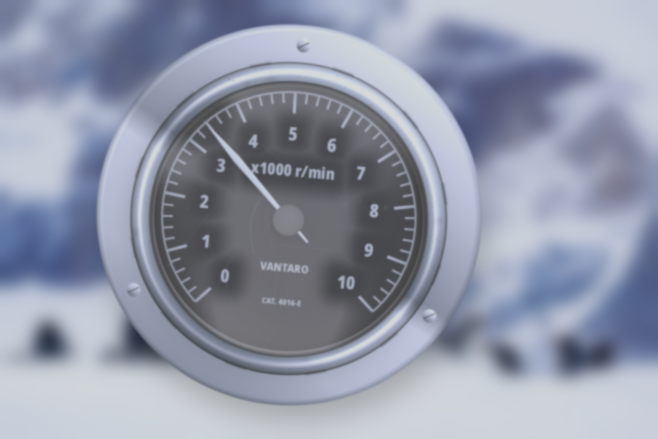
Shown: rpm 3400
